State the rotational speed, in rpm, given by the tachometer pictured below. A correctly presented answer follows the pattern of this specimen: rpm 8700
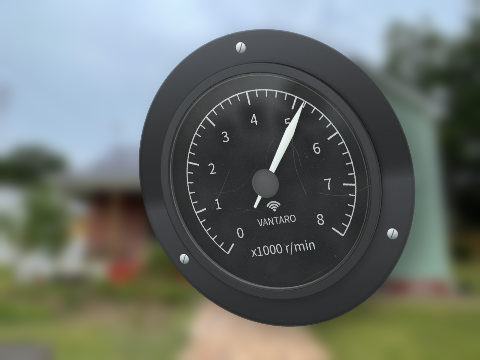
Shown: rpm 5200
